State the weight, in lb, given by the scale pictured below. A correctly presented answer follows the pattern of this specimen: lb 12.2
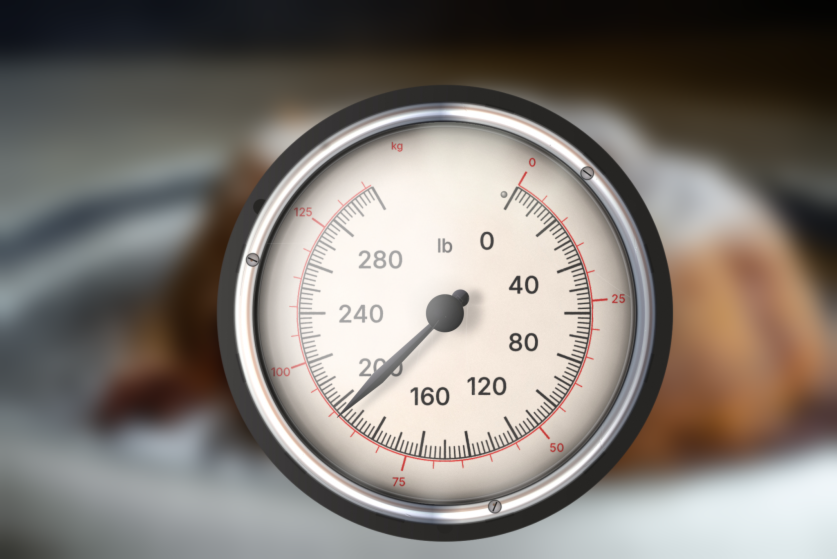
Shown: lb 196
